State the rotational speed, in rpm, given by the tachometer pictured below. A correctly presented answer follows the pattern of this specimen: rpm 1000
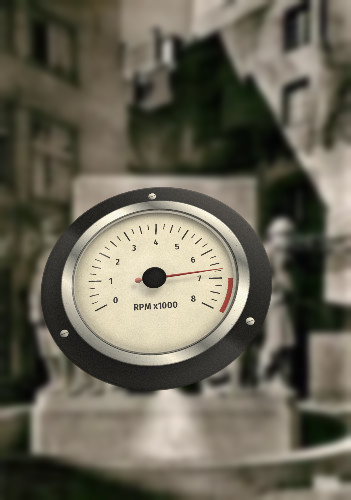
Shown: rpm 6750
